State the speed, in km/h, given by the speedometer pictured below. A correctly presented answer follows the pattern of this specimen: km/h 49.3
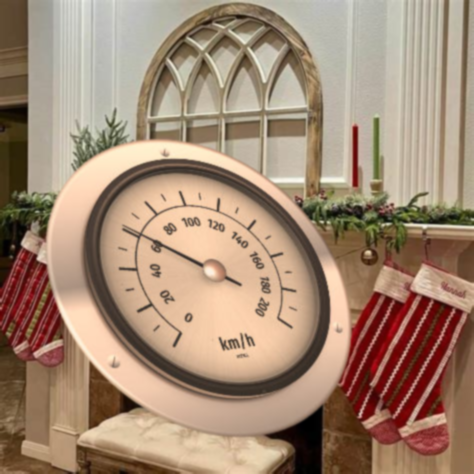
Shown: km/h 60
